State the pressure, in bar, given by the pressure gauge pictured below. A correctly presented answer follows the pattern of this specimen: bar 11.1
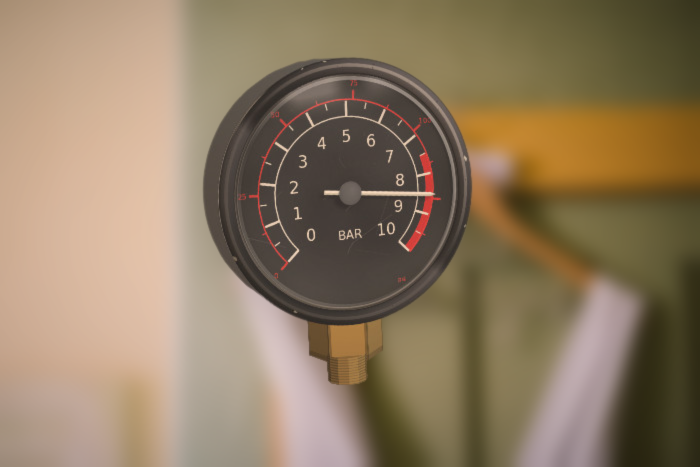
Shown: bar 8.5
